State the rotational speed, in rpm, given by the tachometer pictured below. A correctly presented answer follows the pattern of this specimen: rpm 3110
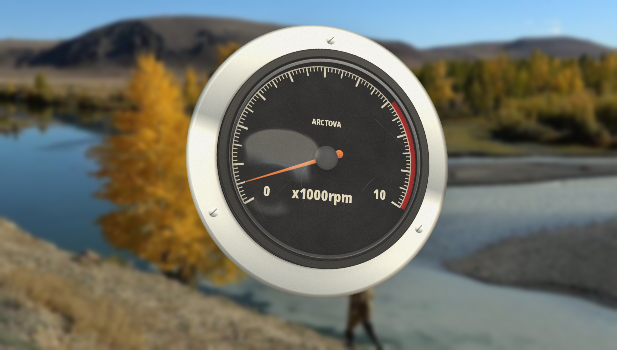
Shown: rpm 500
